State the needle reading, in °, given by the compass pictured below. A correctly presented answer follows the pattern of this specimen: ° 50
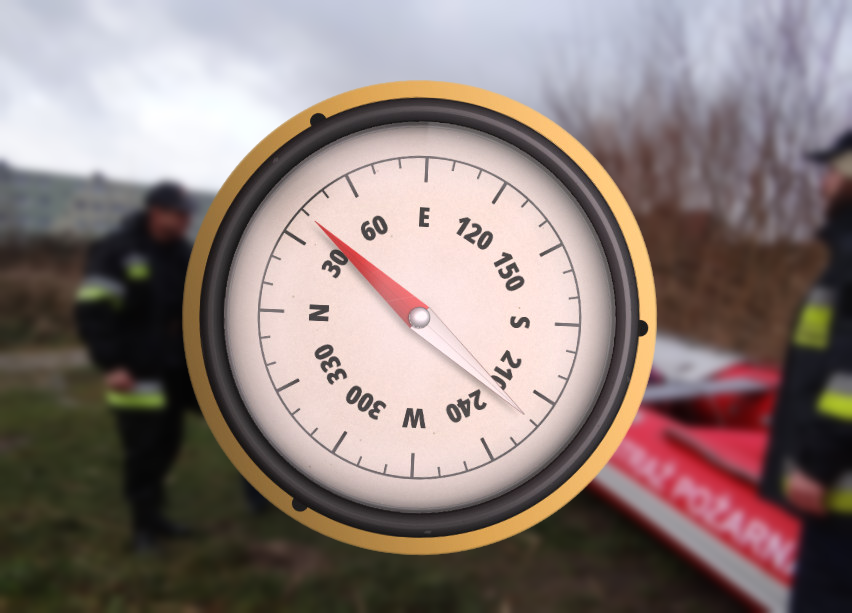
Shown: ° 40
